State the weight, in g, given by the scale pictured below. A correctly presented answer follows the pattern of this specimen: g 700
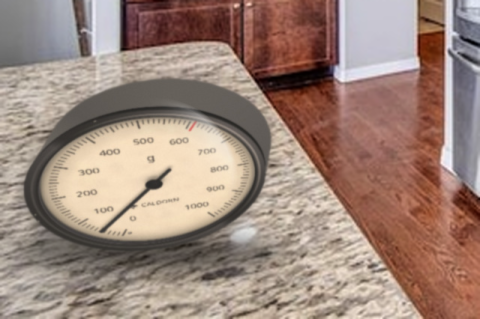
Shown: g 50
